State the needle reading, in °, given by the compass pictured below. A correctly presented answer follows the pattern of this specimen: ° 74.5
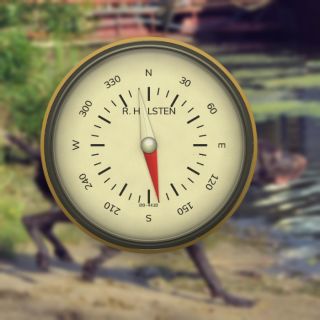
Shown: ° 170
